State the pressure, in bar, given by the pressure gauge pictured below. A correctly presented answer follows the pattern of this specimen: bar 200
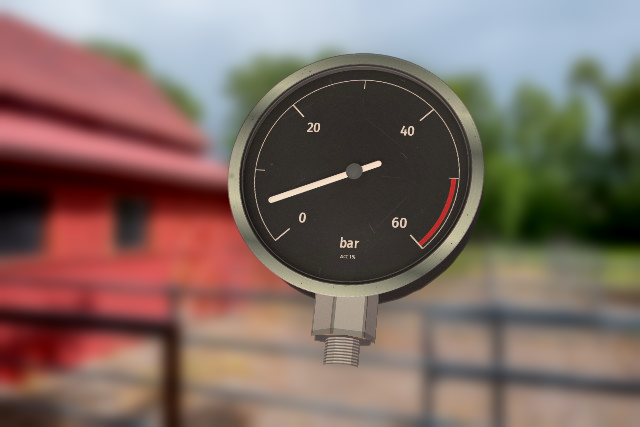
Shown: bar 5
